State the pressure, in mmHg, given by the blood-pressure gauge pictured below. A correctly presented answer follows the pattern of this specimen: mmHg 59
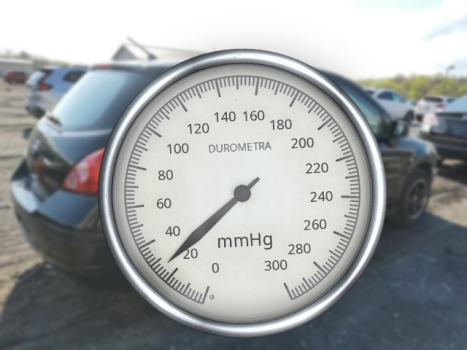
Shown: mmHg 26
